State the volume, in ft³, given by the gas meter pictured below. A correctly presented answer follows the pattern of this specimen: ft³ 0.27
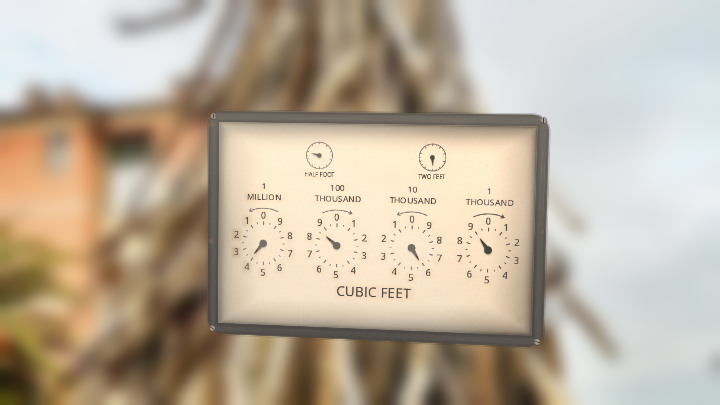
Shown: ft³ 385900
